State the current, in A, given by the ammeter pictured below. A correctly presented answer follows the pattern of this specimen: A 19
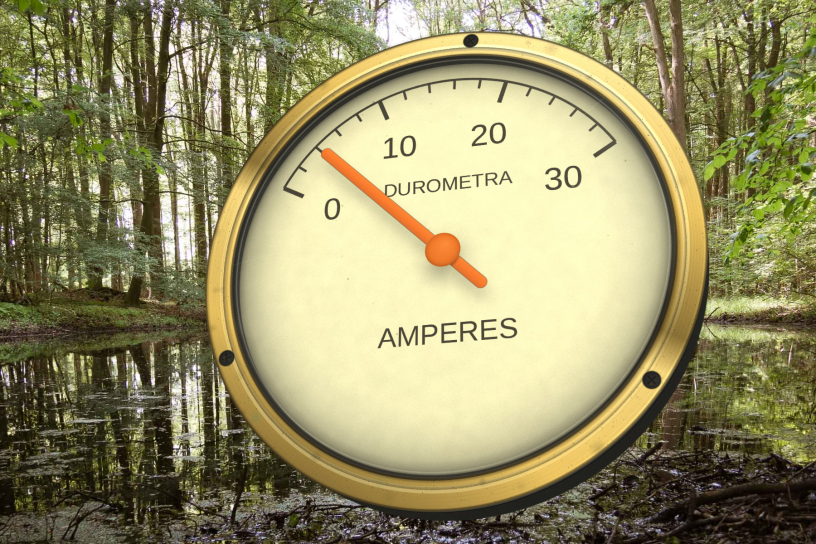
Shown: A 4
